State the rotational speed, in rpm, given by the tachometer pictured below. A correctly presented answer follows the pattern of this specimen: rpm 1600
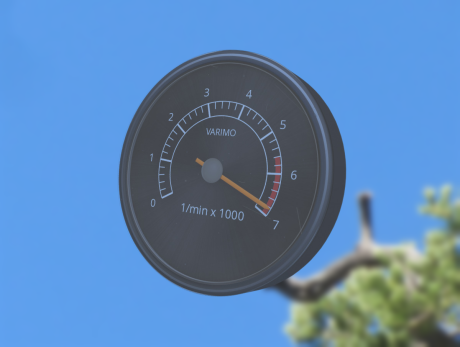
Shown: rpm 6800
